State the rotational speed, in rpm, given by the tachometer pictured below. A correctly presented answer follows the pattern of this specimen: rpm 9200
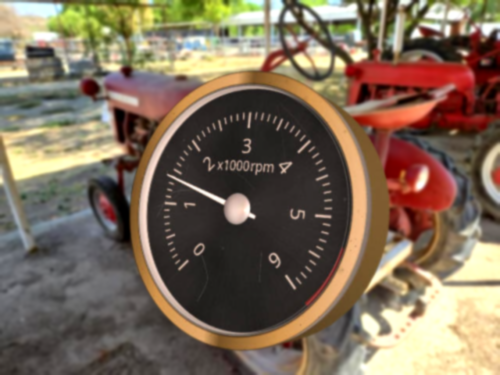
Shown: rpm 1400
